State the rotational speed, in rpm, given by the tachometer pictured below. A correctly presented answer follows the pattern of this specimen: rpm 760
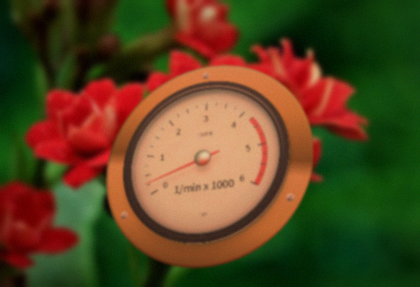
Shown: rpm 250
